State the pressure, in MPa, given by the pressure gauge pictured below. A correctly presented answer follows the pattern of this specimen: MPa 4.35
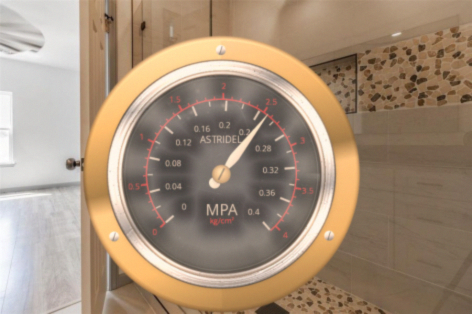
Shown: MPa 0.25
